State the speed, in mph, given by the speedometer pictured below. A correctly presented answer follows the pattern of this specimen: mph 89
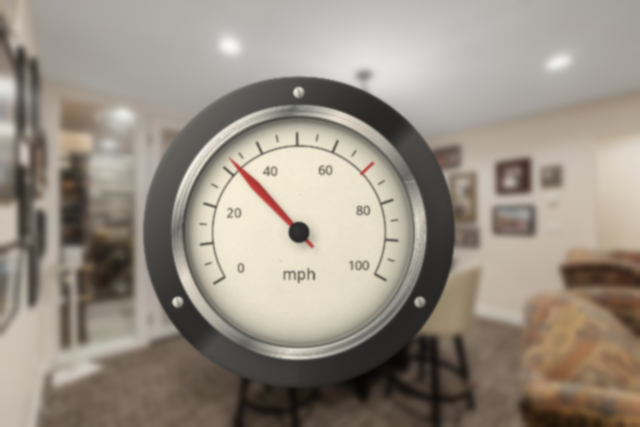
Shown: mph 32.5
